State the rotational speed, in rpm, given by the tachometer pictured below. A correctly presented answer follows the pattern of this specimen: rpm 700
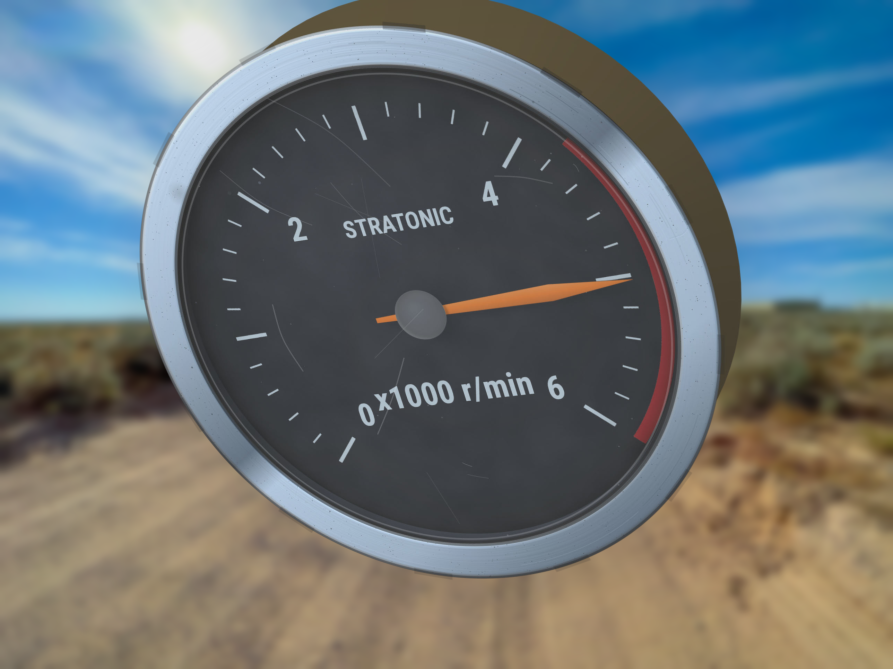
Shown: rpm 5000
